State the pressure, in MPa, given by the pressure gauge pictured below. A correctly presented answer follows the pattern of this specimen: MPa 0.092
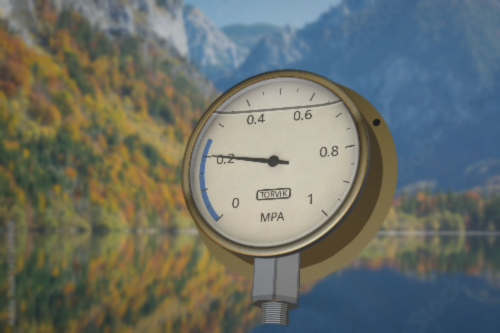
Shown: MPa 0.2
